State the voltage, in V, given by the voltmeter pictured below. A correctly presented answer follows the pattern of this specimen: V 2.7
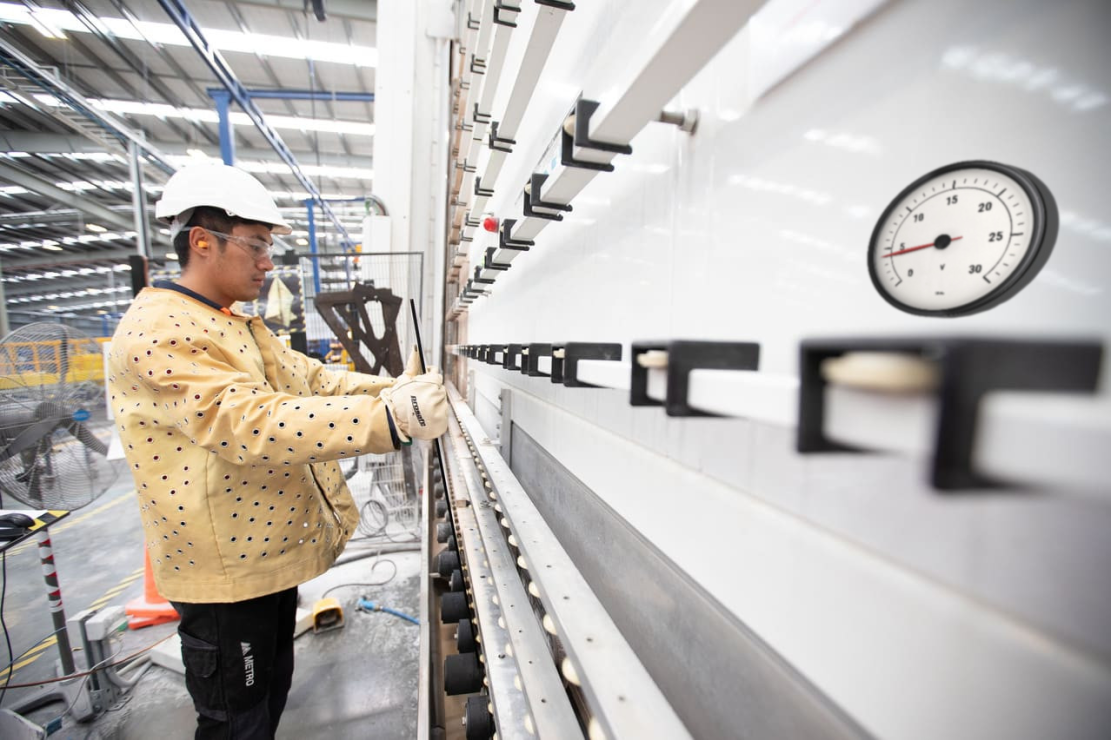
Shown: V 4
